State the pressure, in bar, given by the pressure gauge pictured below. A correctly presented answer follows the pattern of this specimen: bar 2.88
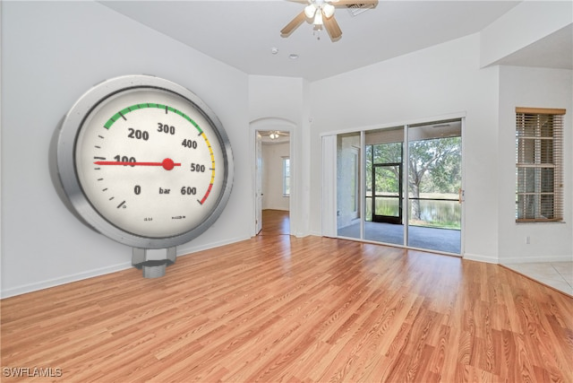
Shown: bar 90
